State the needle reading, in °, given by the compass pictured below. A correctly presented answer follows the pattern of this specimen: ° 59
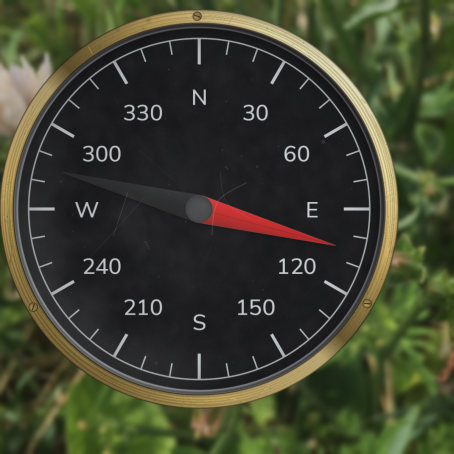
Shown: ° 105
